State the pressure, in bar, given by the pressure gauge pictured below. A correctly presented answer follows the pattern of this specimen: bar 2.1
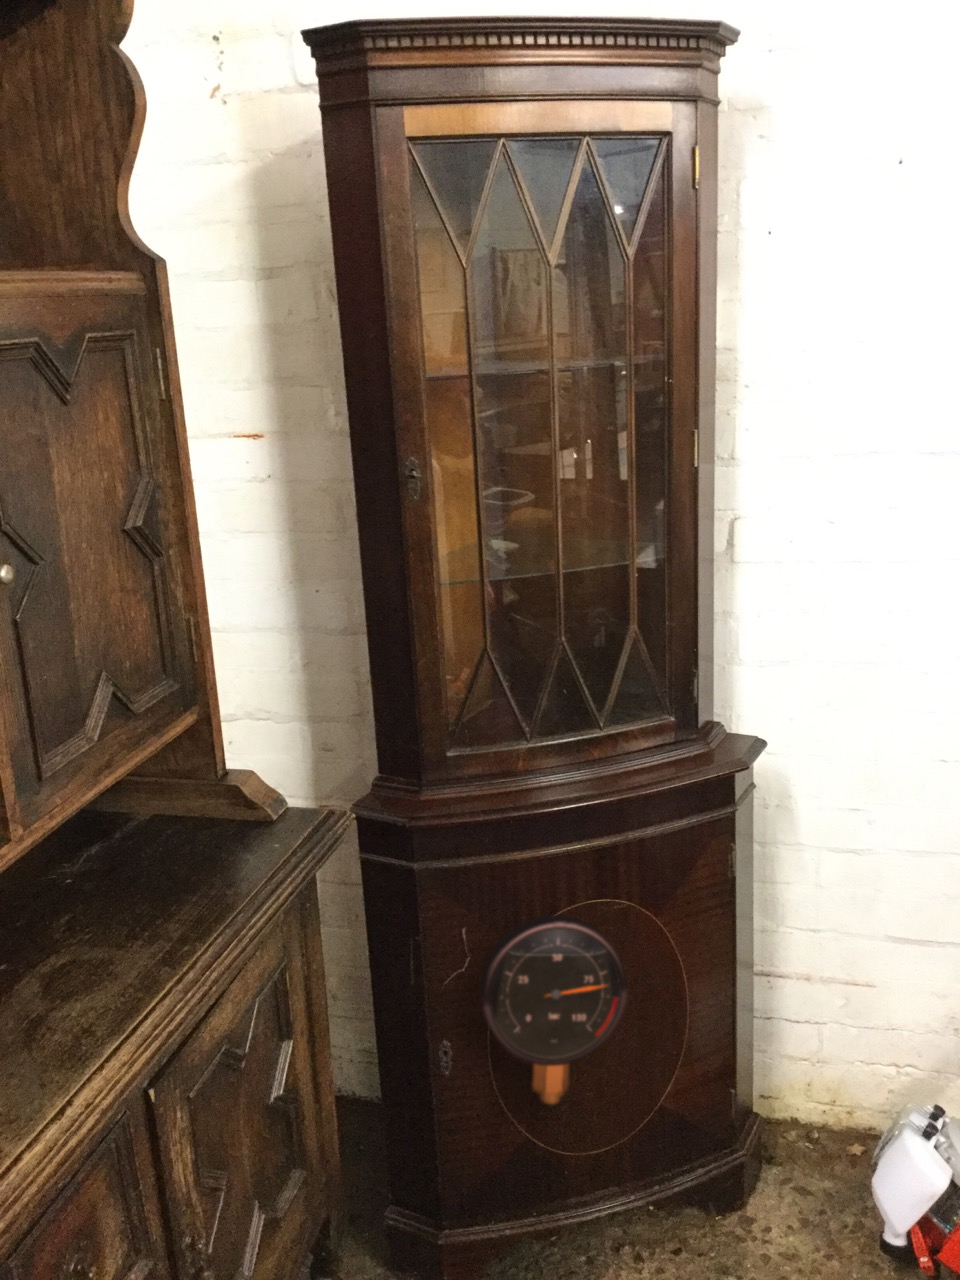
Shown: bar 80
